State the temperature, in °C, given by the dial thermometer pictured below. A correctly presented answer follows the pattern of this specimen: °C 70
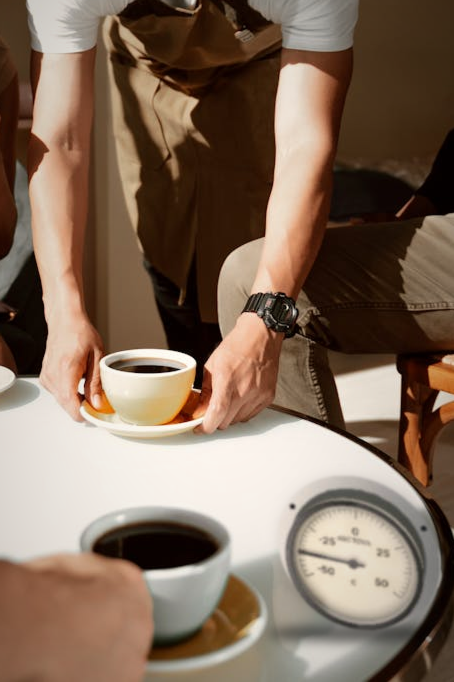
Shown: °C -37.5
